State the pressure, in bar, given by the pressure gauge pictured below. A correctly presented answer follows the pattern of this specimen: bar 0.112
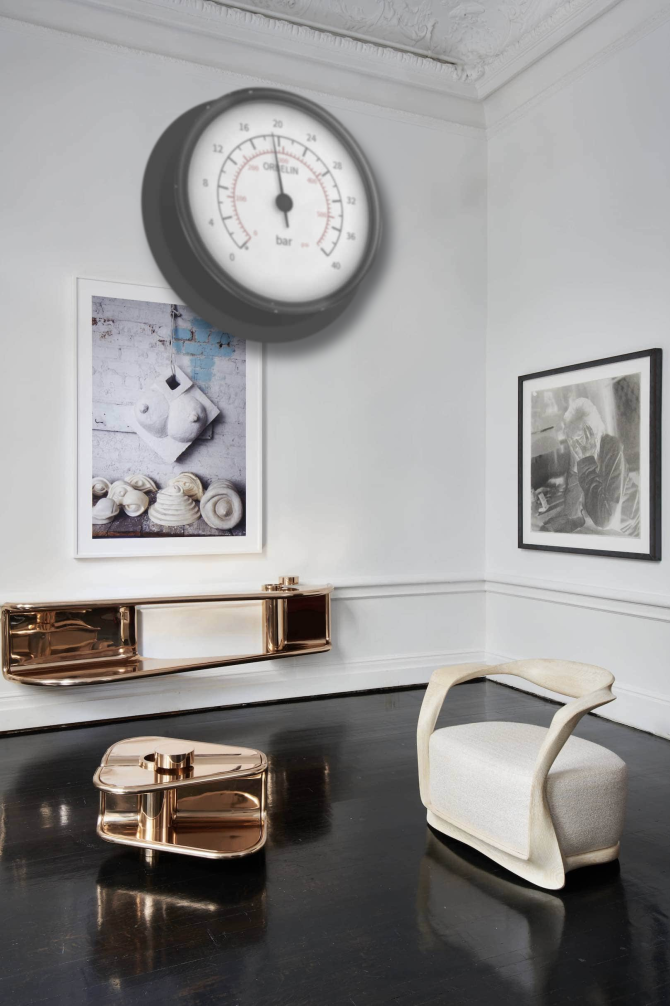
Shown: bar 19
